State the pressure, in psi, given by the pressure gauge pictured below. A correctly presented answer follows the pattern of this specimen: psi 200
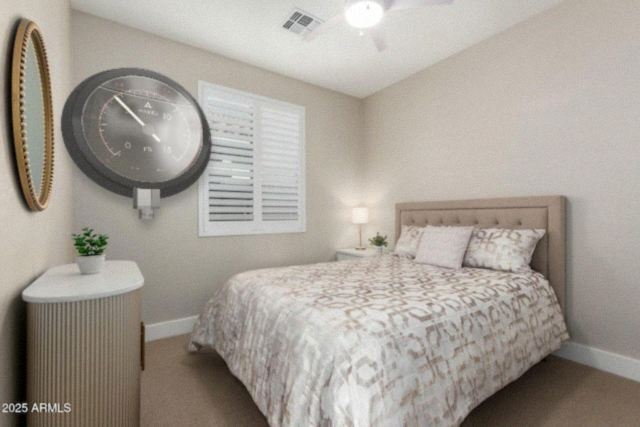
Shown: psi 5
